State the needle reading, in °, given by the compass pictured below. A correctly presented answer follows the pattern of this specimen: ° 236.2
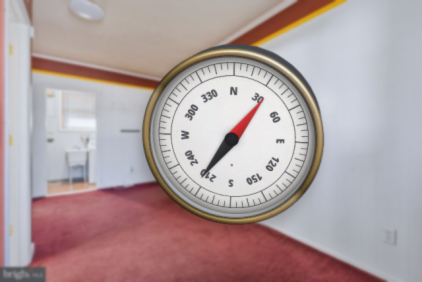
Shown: ° 35
